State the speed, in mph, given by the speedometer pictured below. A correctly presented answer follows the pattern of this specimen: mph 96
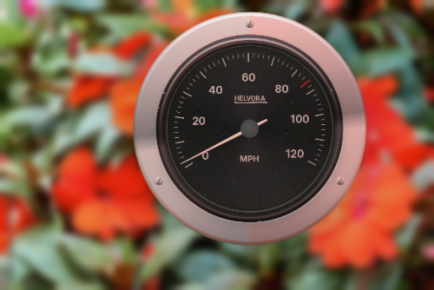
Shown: mph 2
